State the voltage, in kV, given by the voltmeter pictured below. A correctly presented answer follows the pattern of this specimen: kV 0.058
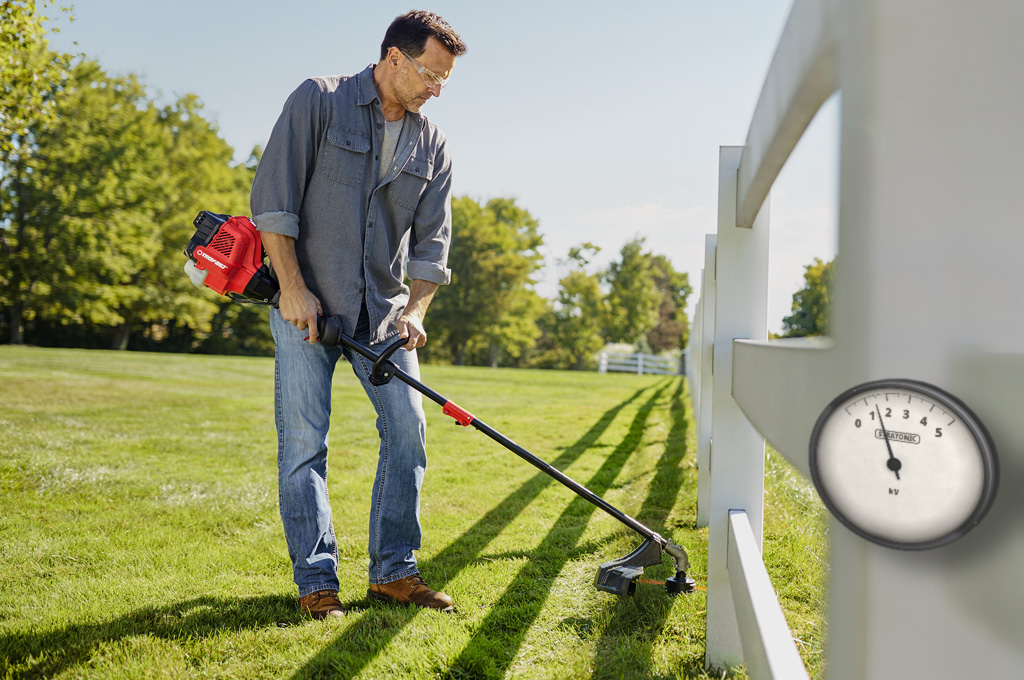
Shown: kV 1.5
